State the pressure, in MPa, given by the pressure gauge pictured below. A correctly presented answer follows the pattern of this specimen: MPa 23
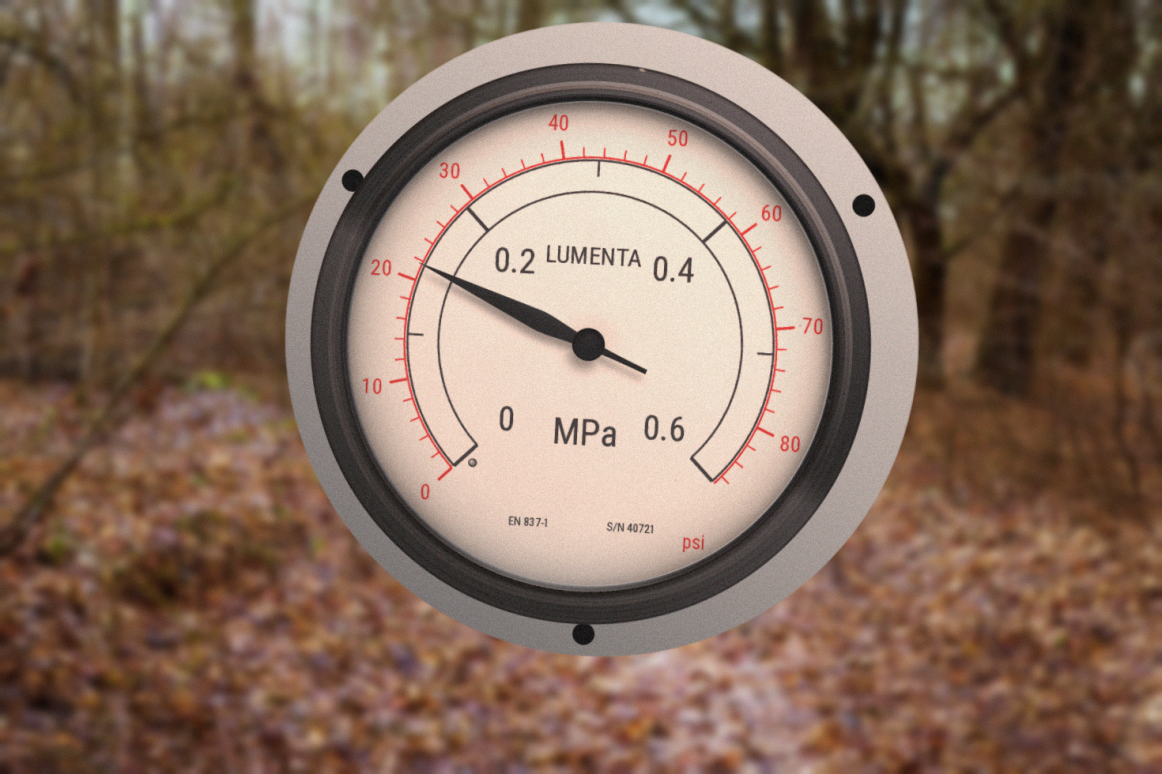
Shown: MPa 0.15
